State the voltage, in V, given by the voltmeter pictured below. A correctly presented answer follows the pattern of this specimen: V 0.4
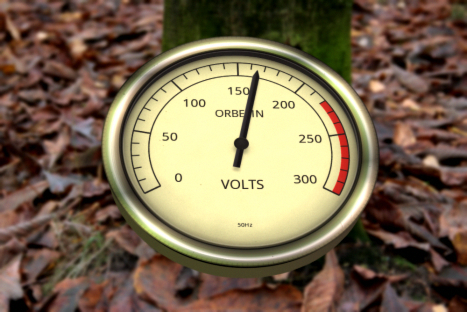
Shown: V 165
